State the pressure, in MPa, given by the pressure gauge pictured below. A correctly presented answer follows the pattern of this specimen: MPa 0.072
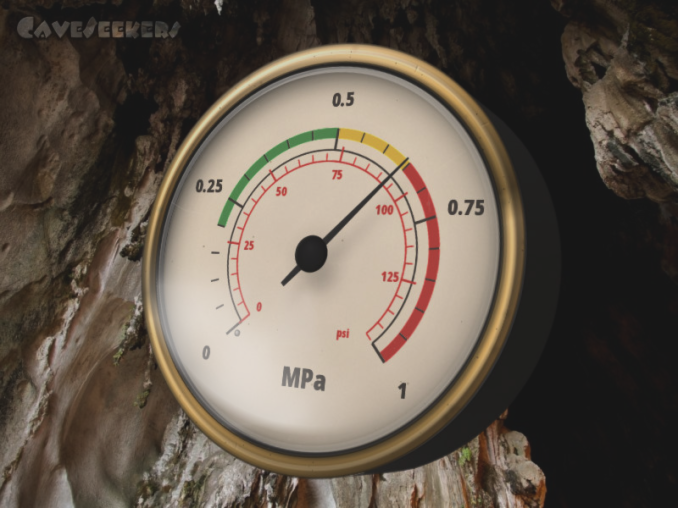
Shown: MPa 0.65
